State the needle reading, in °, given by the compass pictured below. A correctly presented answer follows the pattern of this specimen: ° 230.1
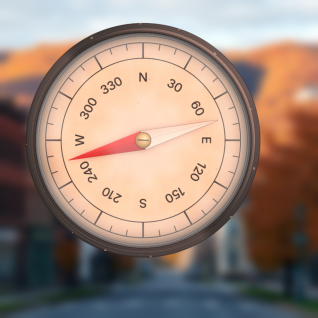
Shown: ° 255
